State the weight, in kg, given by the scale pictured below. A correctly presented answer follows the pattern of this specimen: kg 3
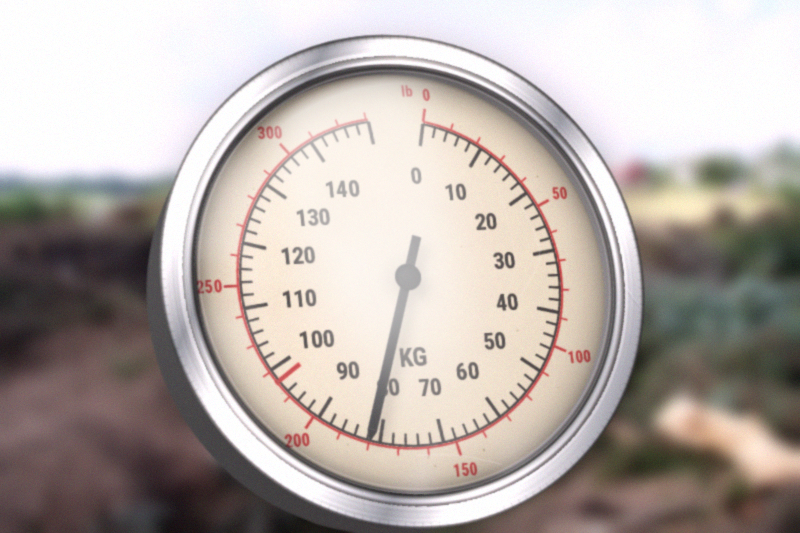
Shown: kg 82
